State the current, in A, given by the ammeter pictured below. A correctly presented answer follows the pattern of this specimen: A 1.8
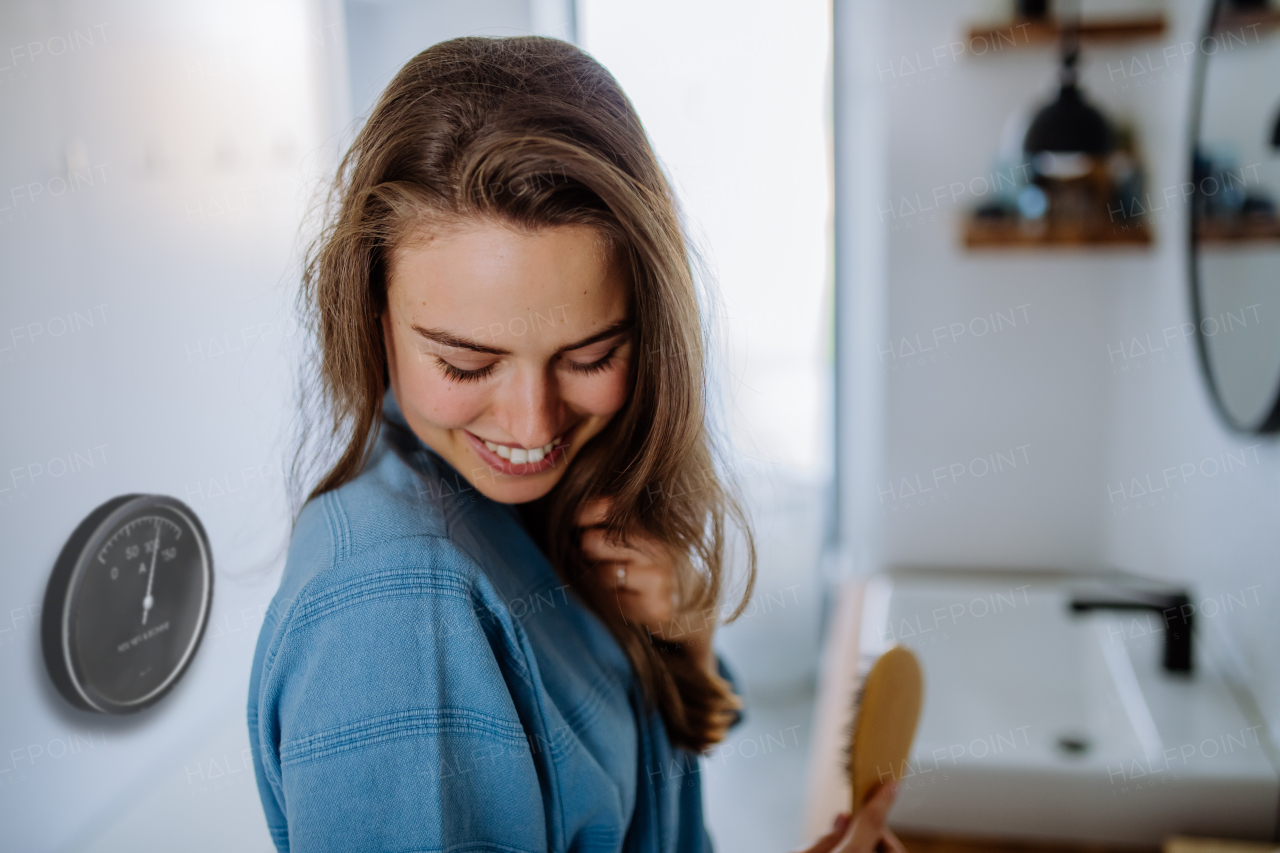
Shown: A 100
